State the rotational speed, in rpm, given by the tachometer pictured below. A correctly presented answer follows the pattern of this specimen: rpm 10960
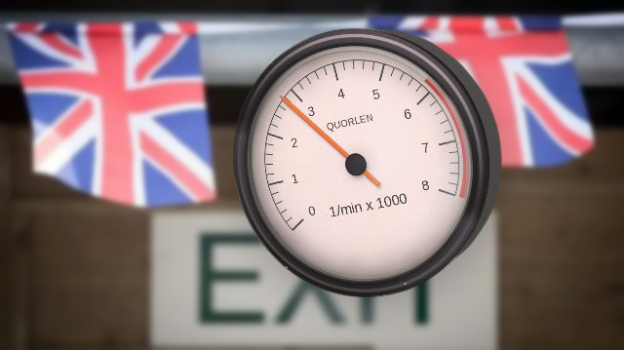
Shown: rpm 2800
